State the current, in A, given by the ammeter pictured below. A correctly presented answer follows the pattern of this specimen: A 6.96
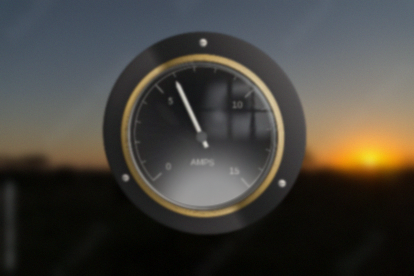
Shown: A 6
